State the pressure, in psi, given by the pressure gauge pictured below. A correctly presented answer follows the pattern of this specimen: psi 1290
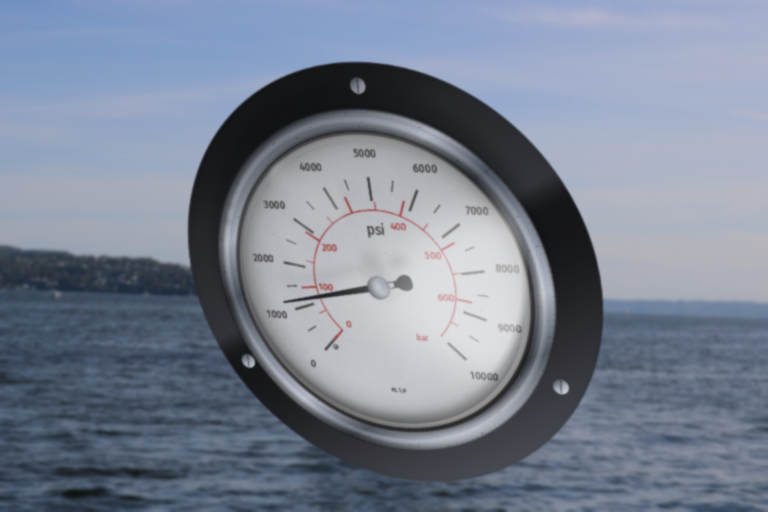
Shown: psi 1250
